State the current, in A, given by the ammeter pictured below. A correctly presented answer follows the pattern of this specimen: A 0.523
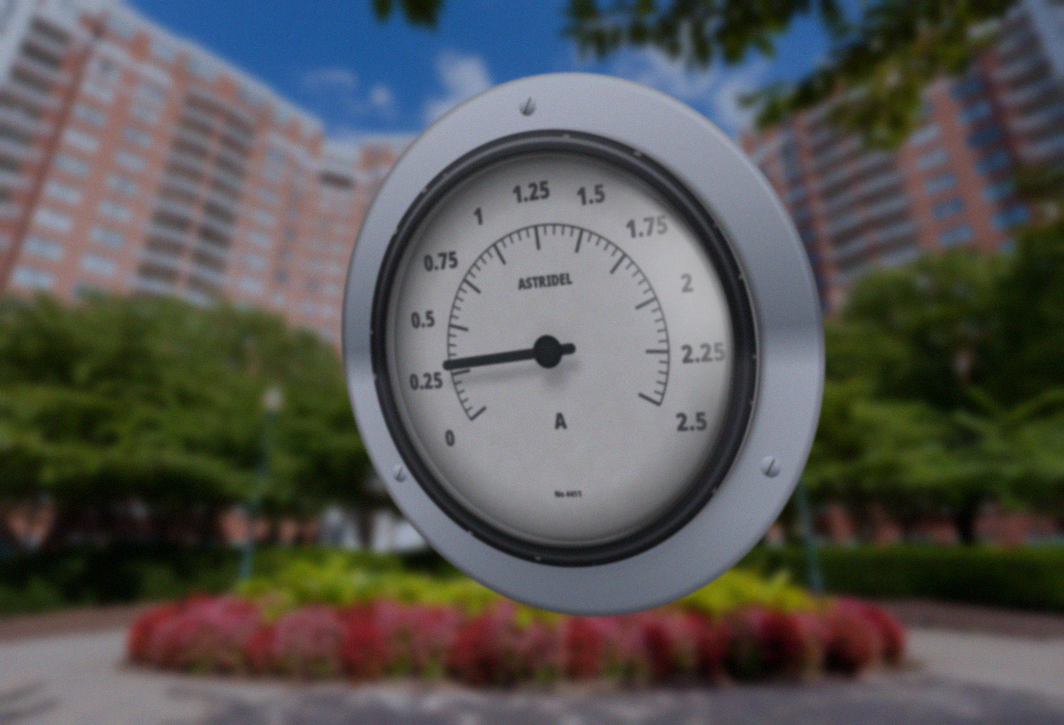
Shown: A 0.3
